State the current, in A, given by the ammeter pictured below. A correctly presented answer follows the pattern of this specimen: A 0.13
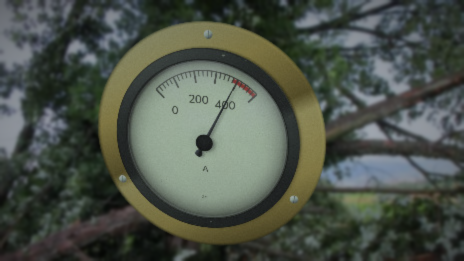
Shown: A 400
